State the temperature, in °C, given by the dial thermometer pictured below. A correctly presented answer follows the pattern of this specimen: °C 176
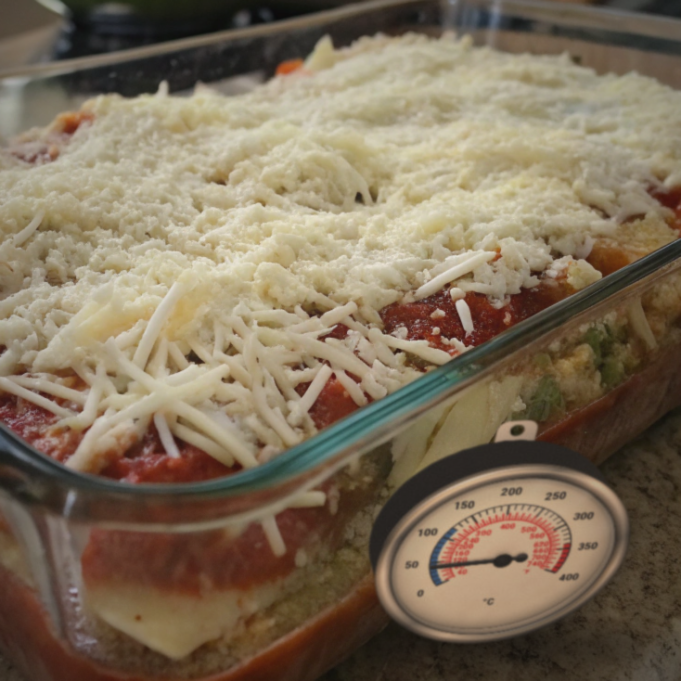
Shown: °C 50
